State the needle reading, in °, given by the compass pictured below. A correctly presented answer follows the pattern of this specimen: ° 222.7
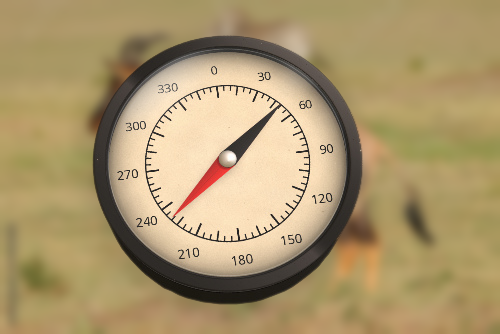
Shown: ° 230
